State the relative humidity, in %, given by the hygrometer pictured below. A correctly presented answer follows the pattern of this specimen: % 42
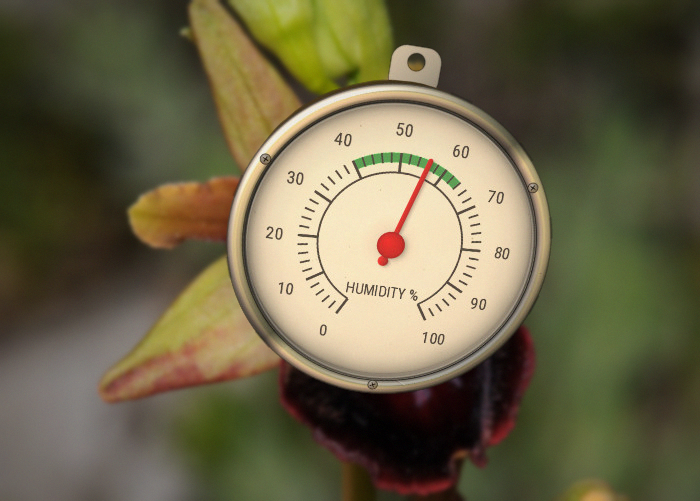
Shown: % 56
